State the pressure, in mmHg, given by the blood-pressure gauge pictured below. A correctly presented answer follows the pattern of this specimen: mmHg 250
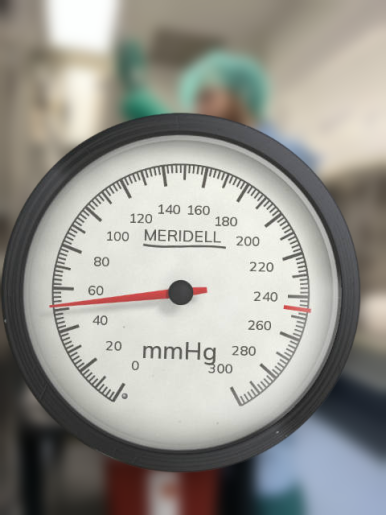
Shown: mmHg 52
